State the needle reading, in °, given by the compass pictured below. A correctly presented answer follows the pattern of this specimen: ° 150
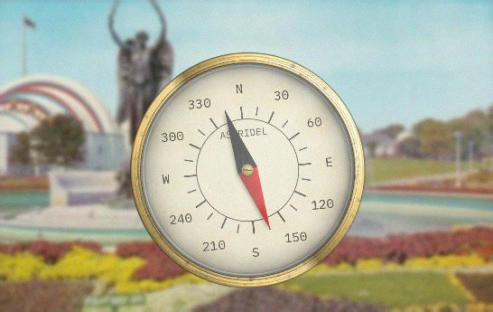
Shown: ° 165
